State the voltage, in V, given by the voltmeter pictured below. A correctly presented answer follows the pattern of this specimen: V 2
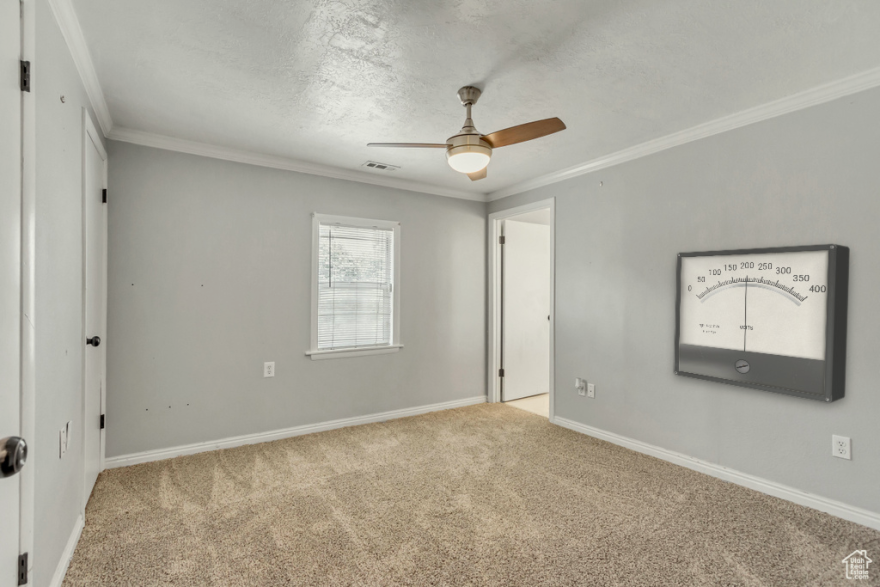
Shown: V 200
